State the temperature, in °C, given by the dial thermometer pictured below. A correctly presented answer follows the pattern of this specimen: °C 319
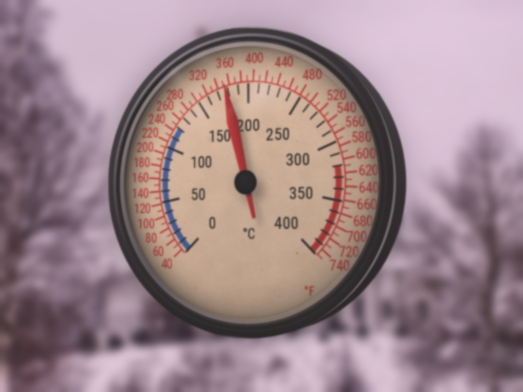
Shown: °C 180
